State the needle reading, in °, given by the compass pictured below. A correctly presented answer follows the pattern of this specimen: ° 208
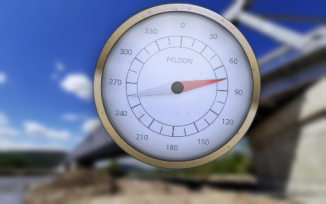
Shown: ° 75
